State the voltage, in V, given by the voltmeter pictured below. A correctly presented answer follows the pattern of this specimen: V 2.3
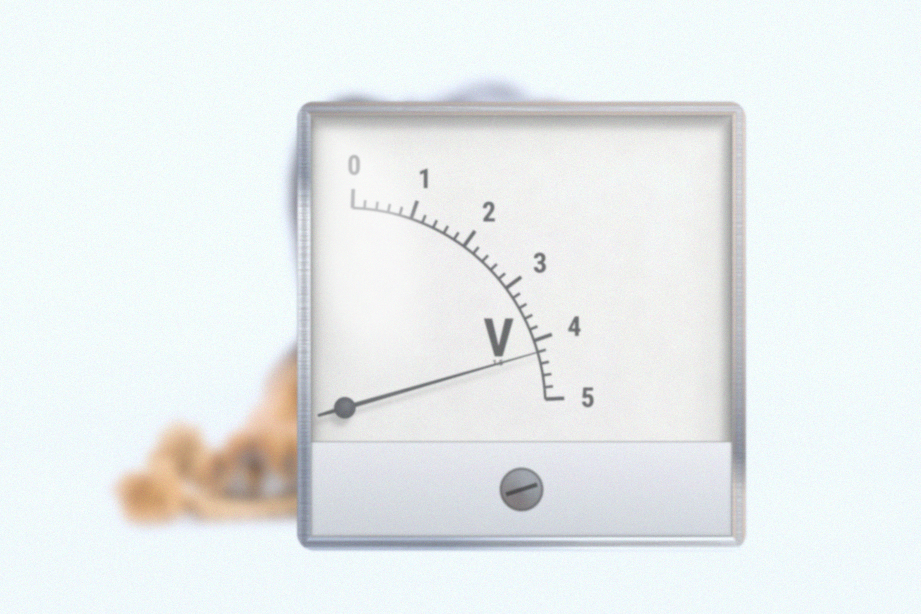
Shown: V 4.2
